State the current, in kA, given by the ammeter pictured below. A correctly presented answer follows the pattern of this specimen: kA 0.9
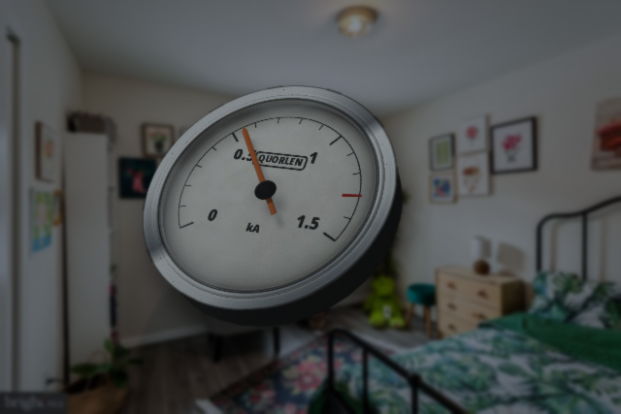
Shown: kA 0.55
